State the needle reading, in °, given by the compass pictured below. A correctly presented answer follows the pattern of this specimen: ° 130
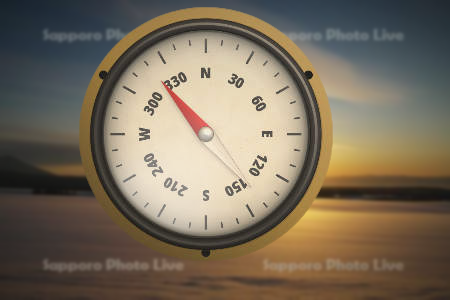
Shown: ° 320
